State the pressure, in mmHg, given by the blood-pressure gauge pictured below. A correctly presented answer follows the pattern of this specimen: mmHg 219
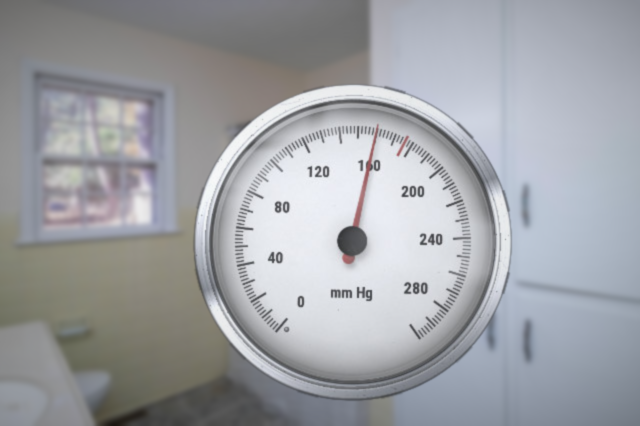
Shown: mmHg 160
